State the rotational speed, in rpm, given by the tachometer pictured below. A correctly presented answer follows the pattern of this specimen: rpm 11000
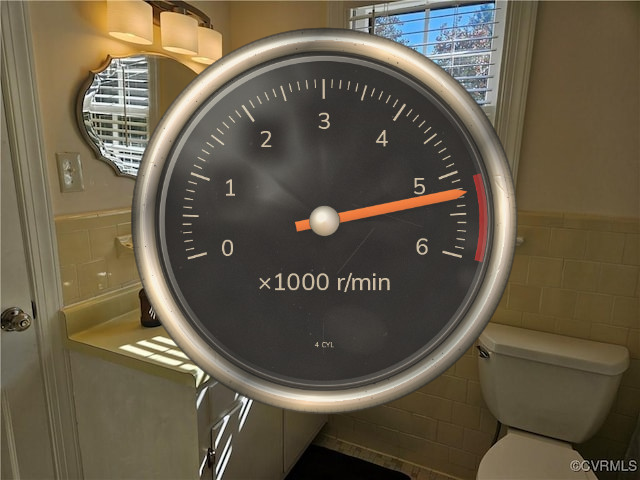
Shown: rpm 5250
